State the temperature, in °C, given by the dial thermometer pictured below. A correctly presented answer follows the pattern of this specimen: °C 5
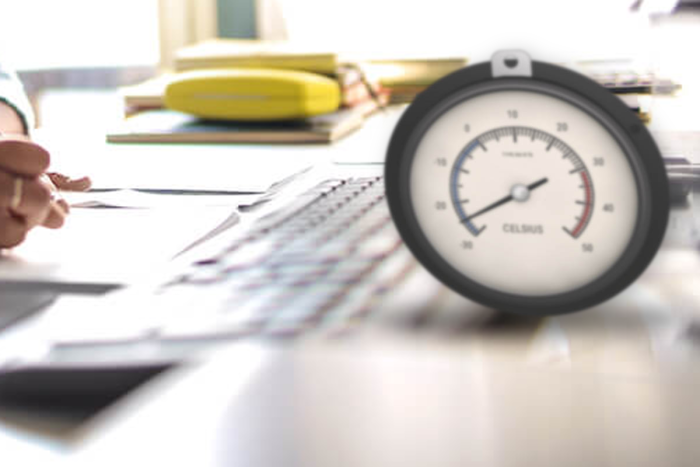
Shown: °C -25
